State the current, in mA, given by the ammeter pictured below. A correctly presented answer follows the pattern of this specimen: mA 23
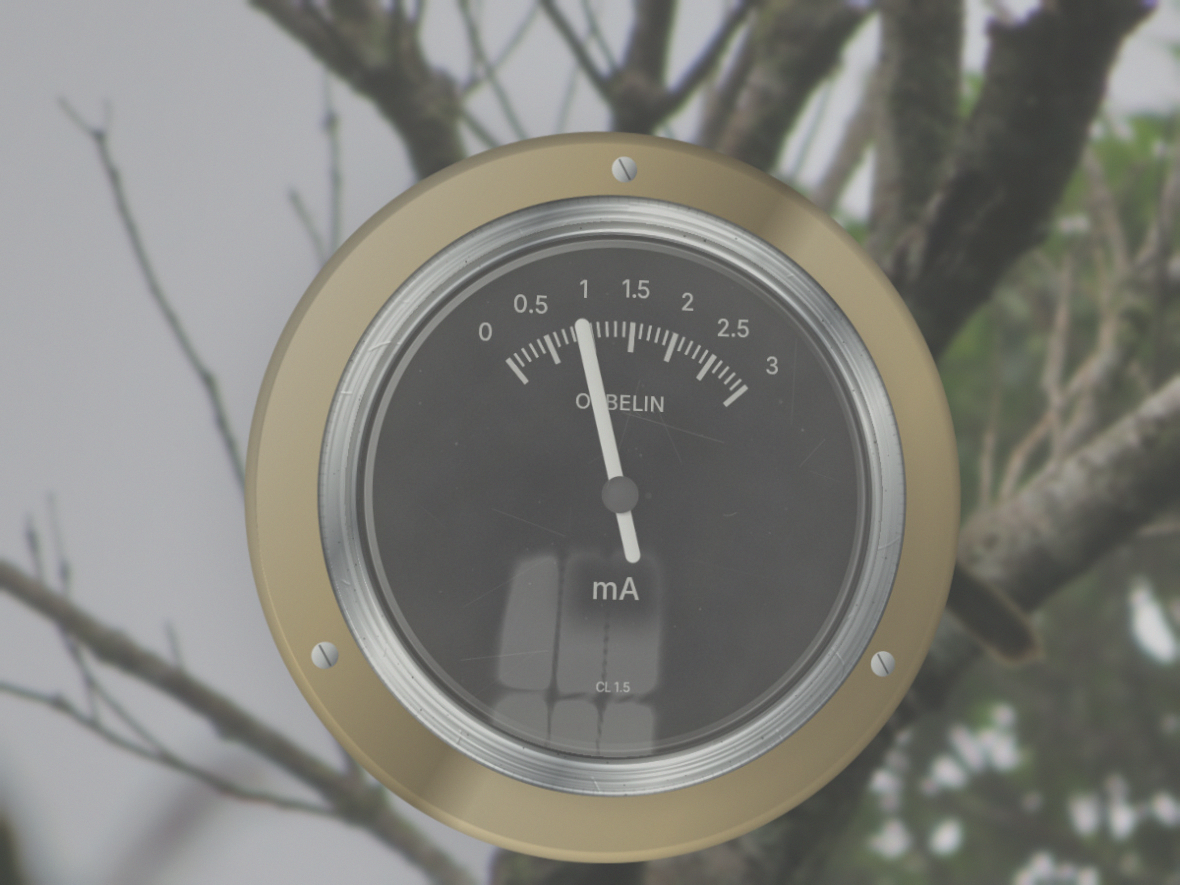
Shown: mA 0.9
